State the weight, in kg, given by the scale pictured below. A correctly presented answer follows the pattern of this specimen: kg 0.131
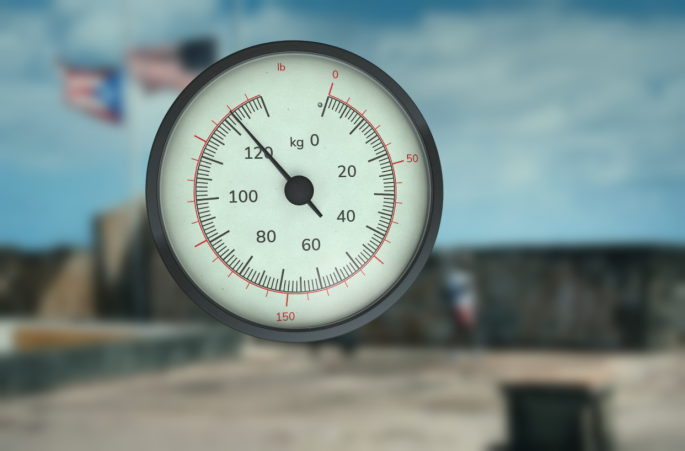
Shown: kg 122
